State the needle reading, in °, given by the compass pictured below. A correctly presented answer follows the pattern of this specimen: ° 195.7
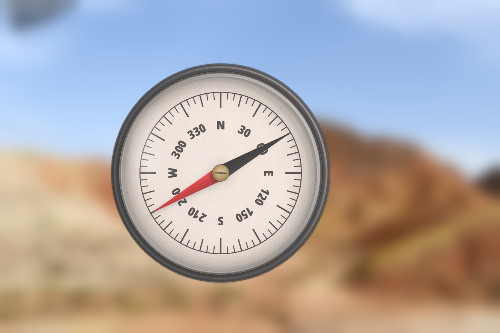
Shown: ° 240
